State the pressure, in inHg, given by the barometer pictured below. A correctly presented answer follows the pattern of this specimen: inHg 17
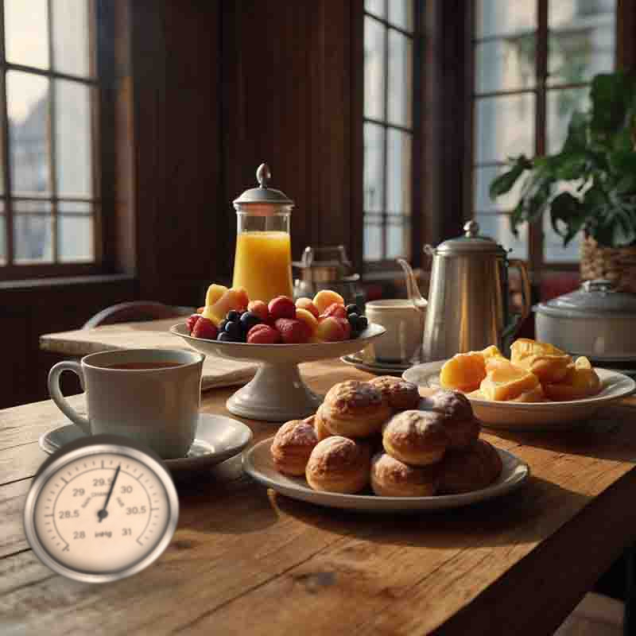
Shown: inHg 29.7
